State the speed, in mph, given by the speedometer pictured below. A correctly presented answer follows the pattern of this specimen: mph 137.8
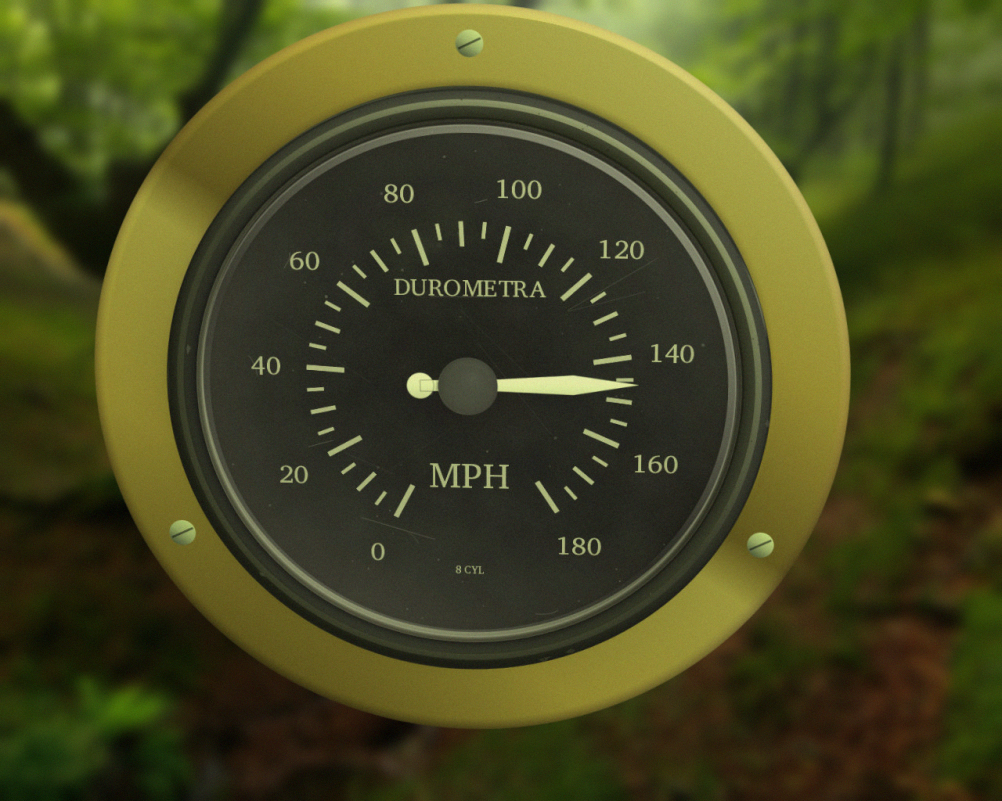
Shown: mph 145
